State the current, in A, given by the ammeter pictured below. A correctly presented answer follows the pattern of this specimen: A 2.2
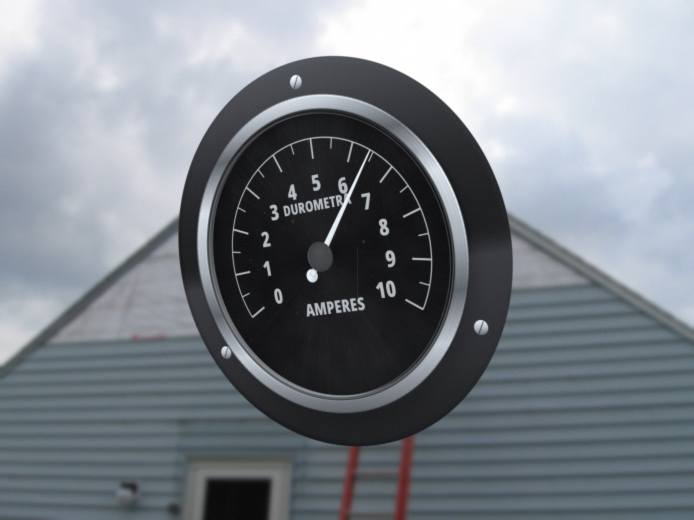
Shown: A 6.5
